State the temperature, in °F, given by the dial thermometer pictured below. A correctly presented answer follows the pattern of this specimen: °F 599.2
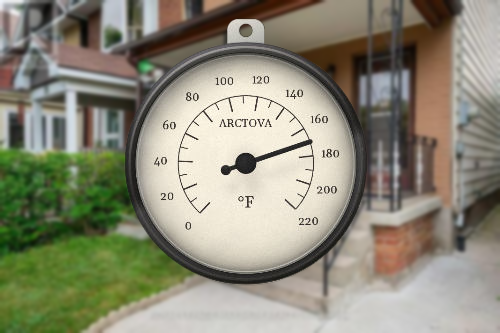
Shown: °F 170
